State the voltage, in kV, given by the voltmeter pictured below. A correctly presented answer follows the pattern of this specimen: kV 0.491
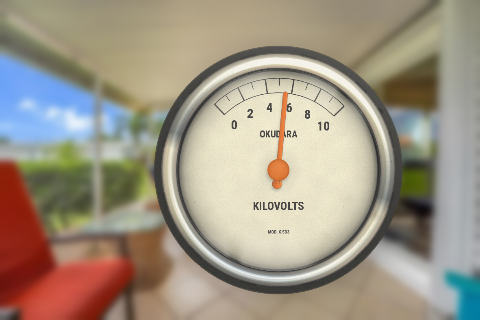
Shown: kV 5.5
